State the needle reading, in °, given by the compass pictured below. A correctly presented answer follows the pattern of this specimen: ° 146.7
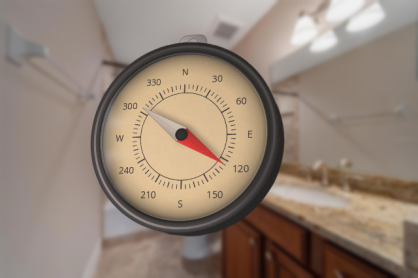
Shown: ° 125
